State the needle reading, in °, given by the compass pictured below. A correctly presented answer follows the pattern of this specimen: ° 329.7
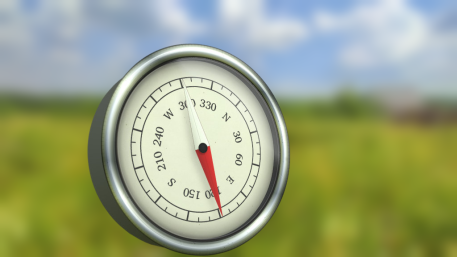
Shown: ° 120
